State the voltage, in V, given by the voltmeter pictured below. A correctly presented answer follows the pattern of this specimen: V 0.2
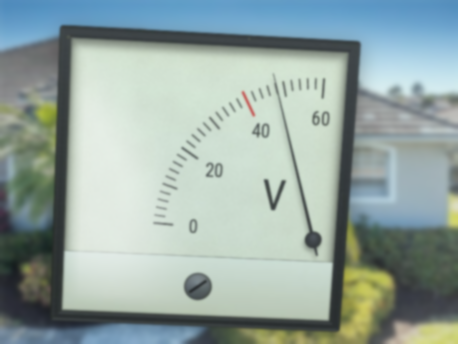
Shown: V 48
